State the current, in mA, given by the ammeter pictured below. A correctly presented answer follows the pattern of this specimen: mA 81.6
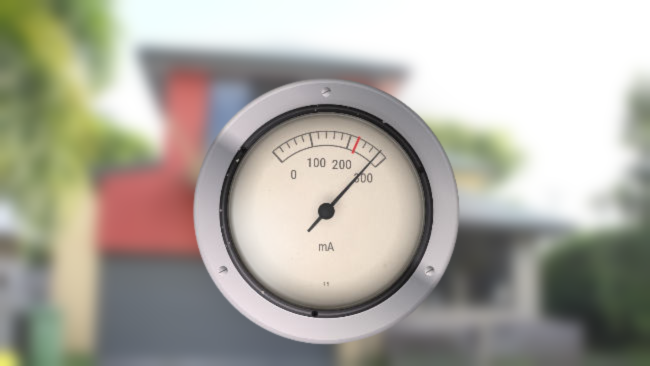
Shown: mA 280
